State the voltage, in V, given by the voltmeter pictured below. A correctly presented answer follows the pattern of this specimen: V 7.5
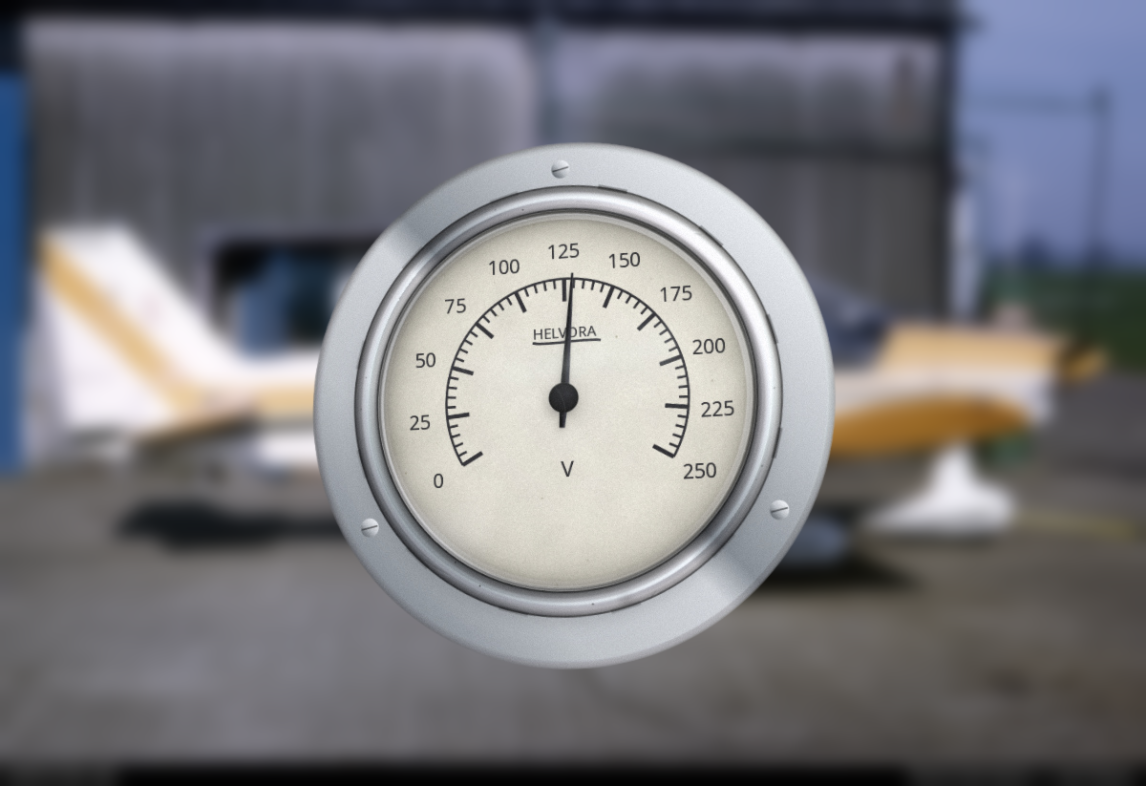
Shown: V 130
